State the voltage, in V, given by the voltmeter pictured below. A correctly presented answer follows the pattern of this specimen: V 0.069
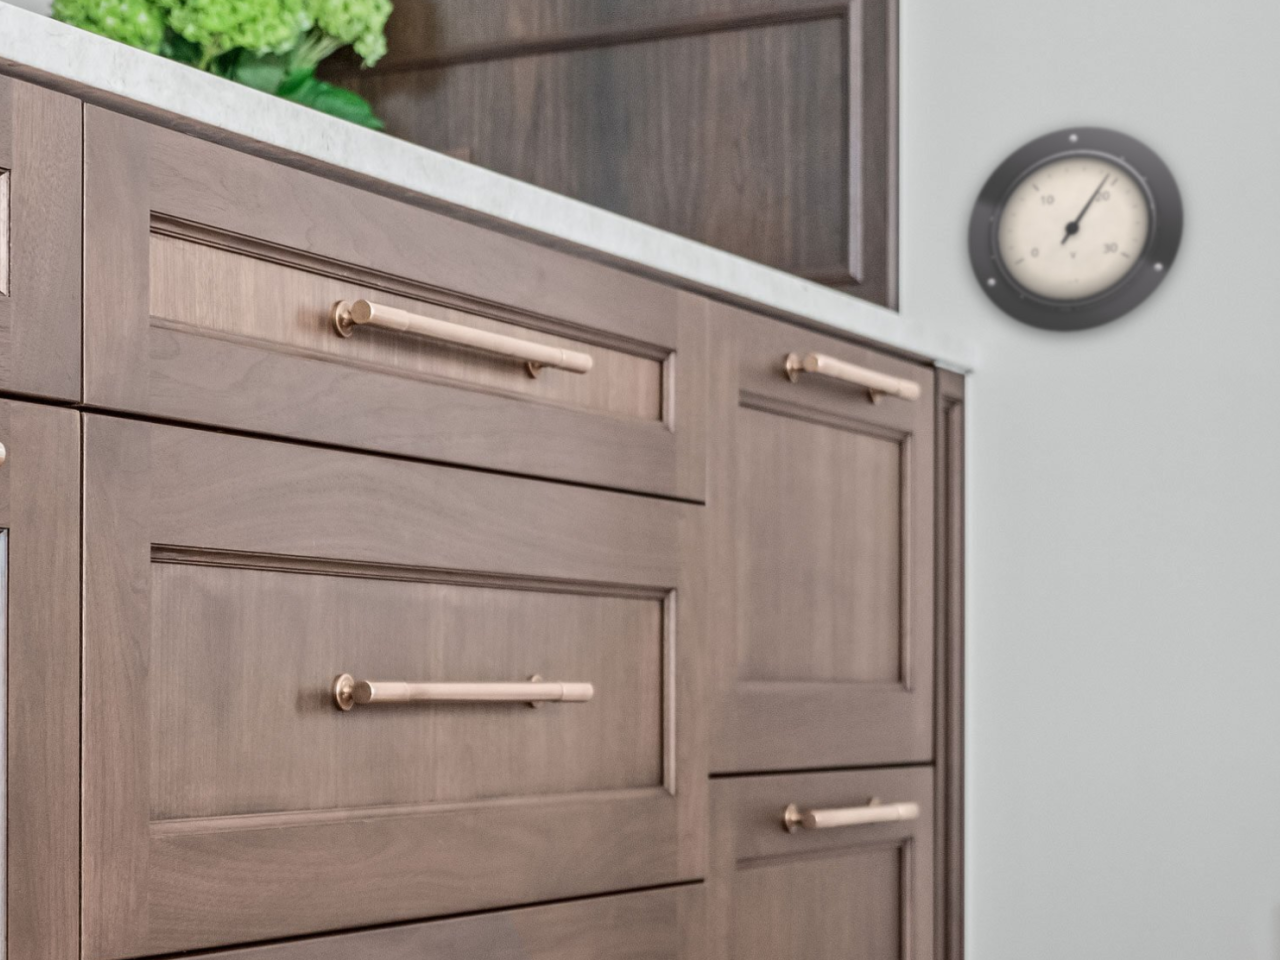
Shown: V 19
